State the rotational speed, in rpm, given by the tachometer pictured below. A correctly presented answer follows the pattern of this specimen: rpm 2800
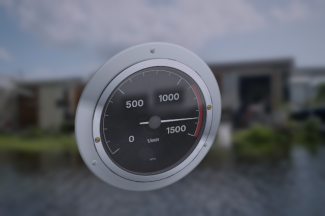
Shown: rpm 1350
